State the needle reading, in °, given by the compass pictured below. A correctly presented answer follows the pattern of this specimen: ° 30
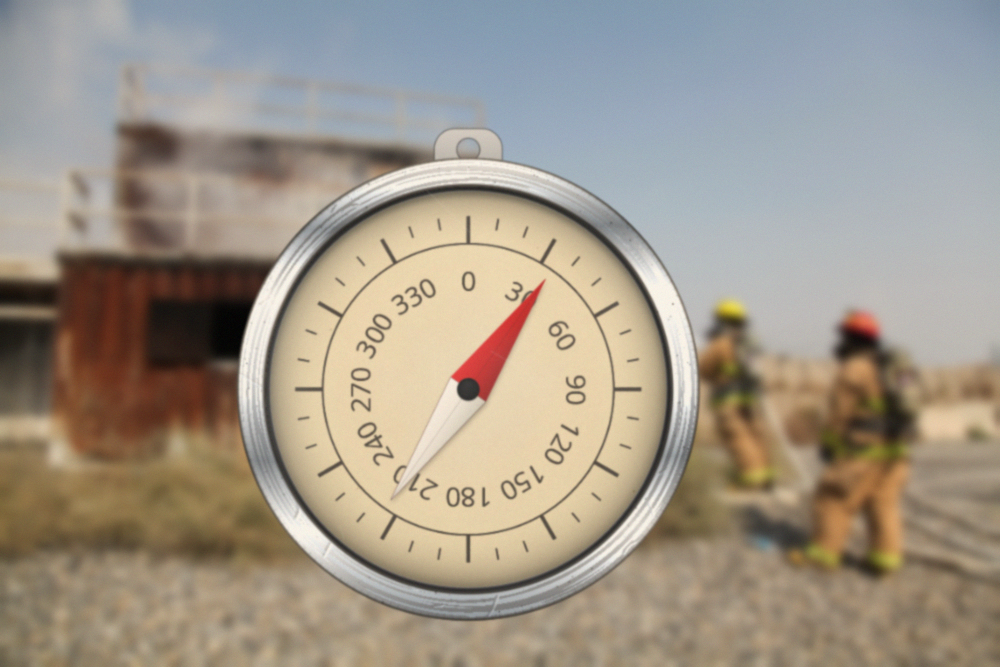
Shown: ° 35
